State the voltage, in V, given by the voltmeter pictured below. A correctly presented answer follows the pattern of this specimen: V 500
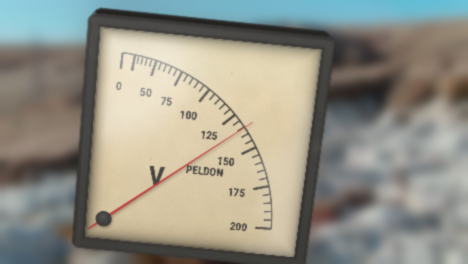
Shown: V 135
